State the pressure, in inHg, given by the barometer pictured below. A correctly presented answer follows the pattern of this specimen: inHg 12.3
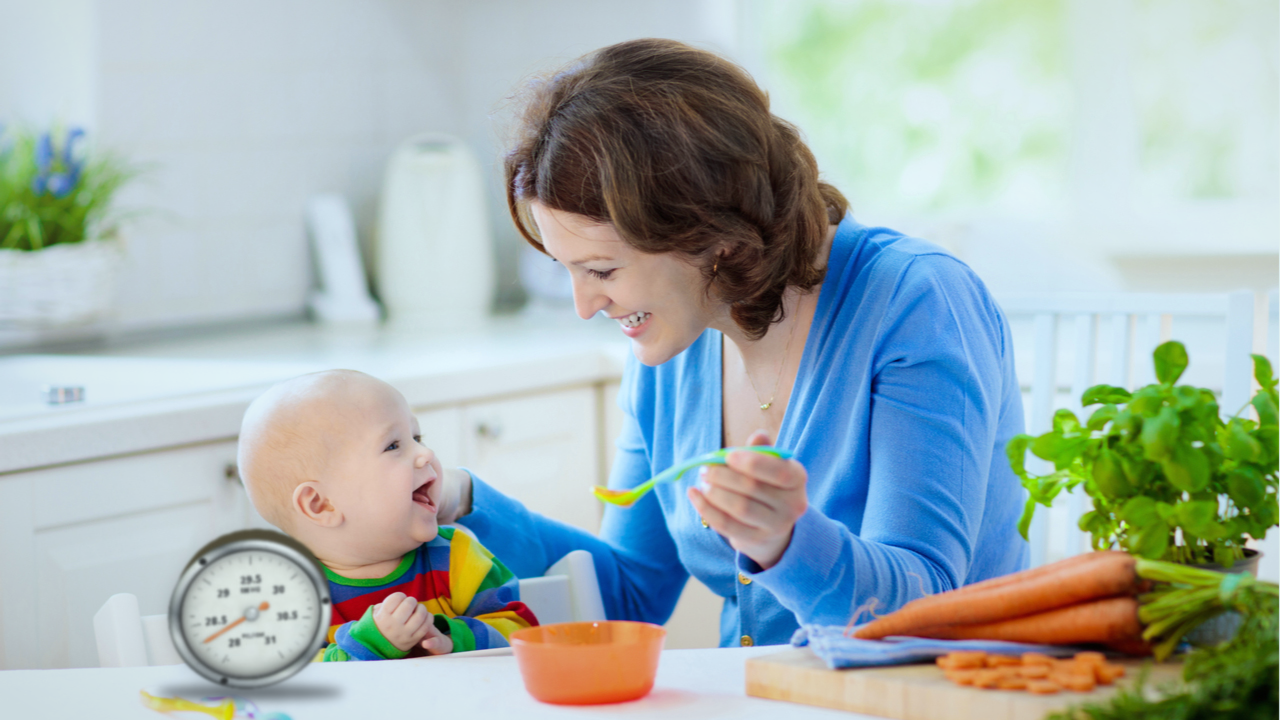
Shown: inHg 28.3
